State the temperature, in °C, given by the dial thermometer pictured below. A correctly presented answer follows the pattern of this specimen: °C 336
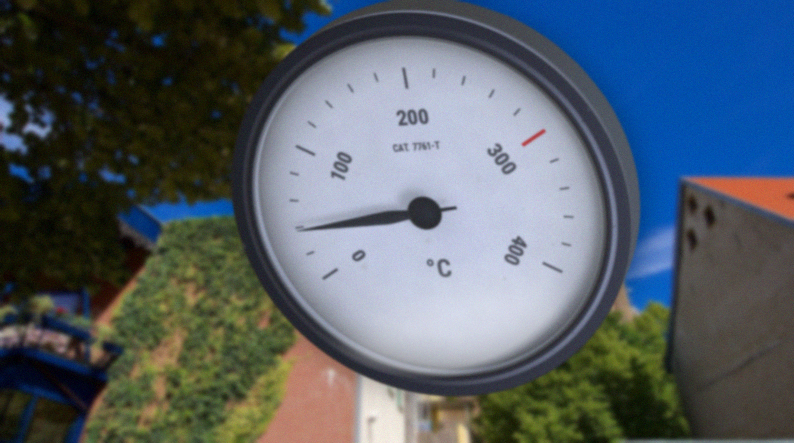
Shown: °C 40
